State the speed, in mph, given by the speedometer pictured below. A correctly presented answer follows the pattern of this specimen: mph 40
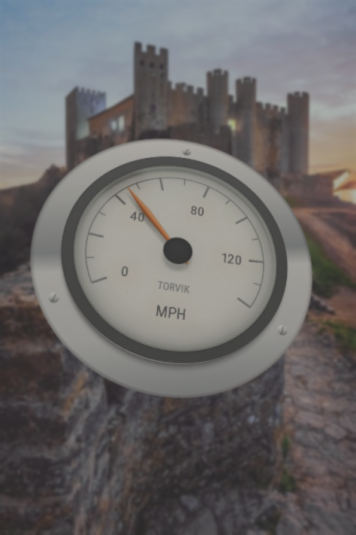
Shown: mph 45
